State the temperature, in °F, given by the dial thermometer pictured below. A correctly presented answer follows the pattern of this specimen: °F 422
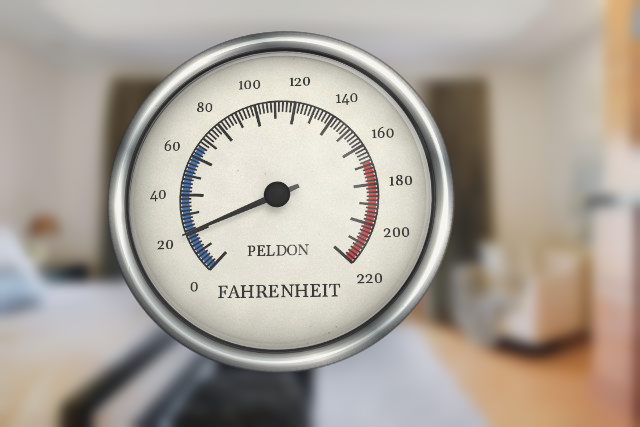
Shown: °F 20
